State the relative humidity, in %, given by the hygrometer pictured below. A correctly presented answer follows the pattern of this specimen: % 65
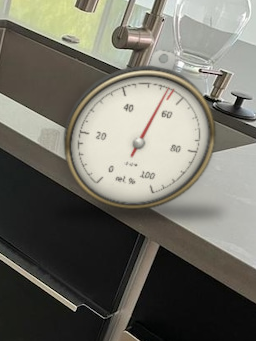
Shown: % 54
